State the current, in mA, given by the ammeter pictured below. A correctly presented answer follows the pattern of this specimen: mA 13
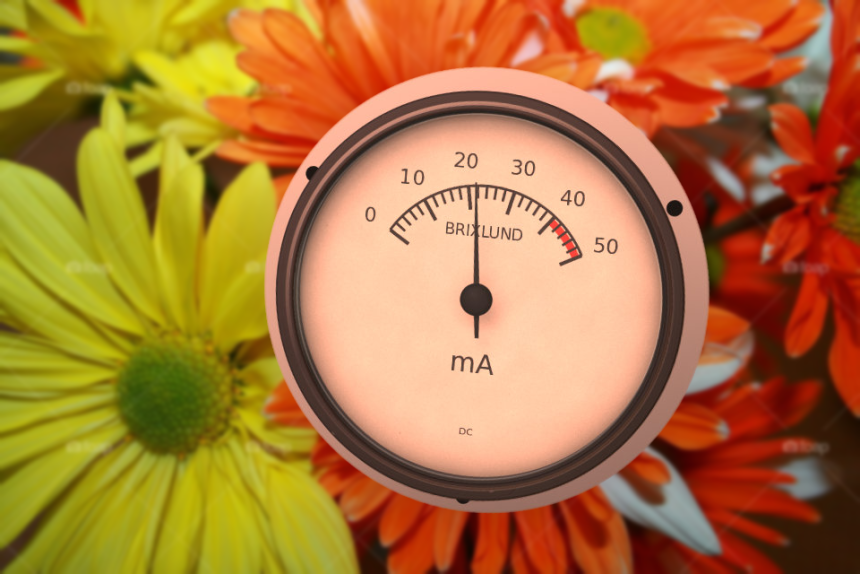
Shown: mA 22
